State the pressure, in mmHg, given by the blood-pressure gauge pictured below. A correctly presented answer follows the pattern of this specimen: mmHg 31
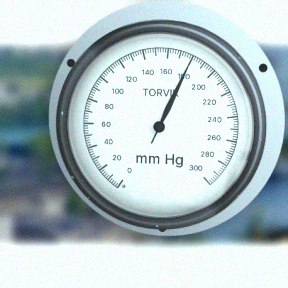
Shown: mmHg 180
